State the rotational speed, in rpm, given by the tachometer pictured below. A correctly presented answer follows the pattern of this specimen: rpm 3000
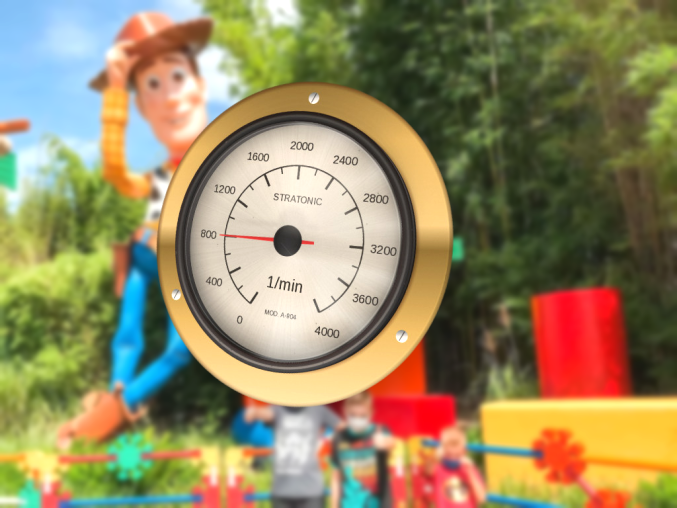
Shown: rpm 800
